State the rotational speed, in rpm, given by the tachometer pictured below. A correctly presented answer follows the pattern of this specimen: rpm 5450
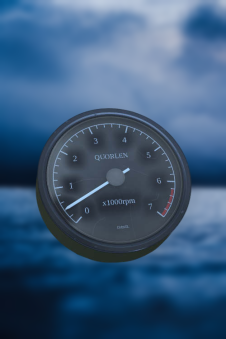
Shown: rpm 400
